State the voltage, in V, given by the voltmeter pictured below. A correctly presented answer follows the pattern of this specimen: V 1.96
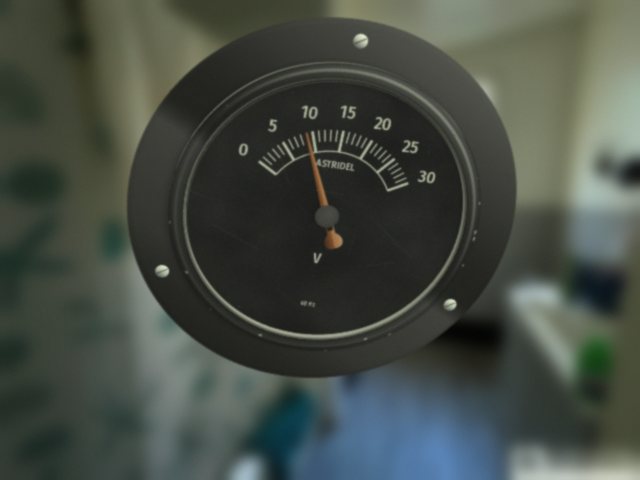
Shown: V 9
